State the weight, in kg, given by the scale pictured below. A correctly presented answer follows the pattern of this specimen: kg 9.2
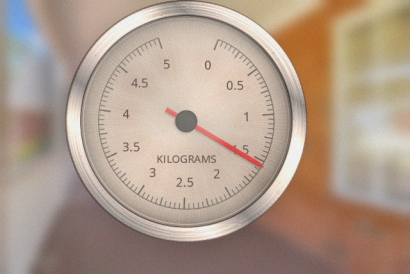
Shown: kg 1.55
